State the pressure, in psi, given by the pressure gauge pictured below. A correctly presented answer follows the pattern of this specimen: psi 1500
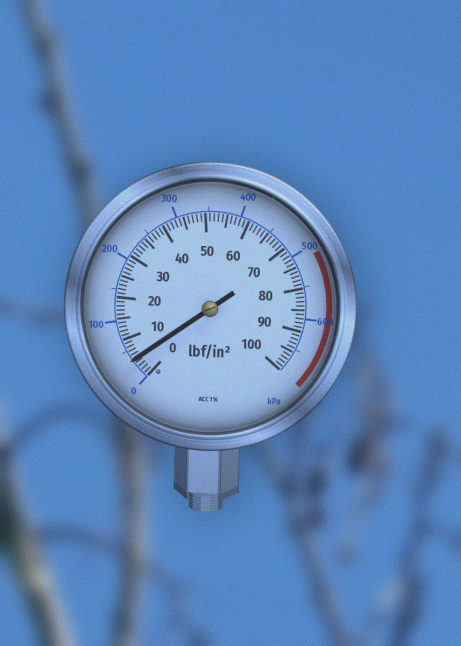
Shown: psi 5
